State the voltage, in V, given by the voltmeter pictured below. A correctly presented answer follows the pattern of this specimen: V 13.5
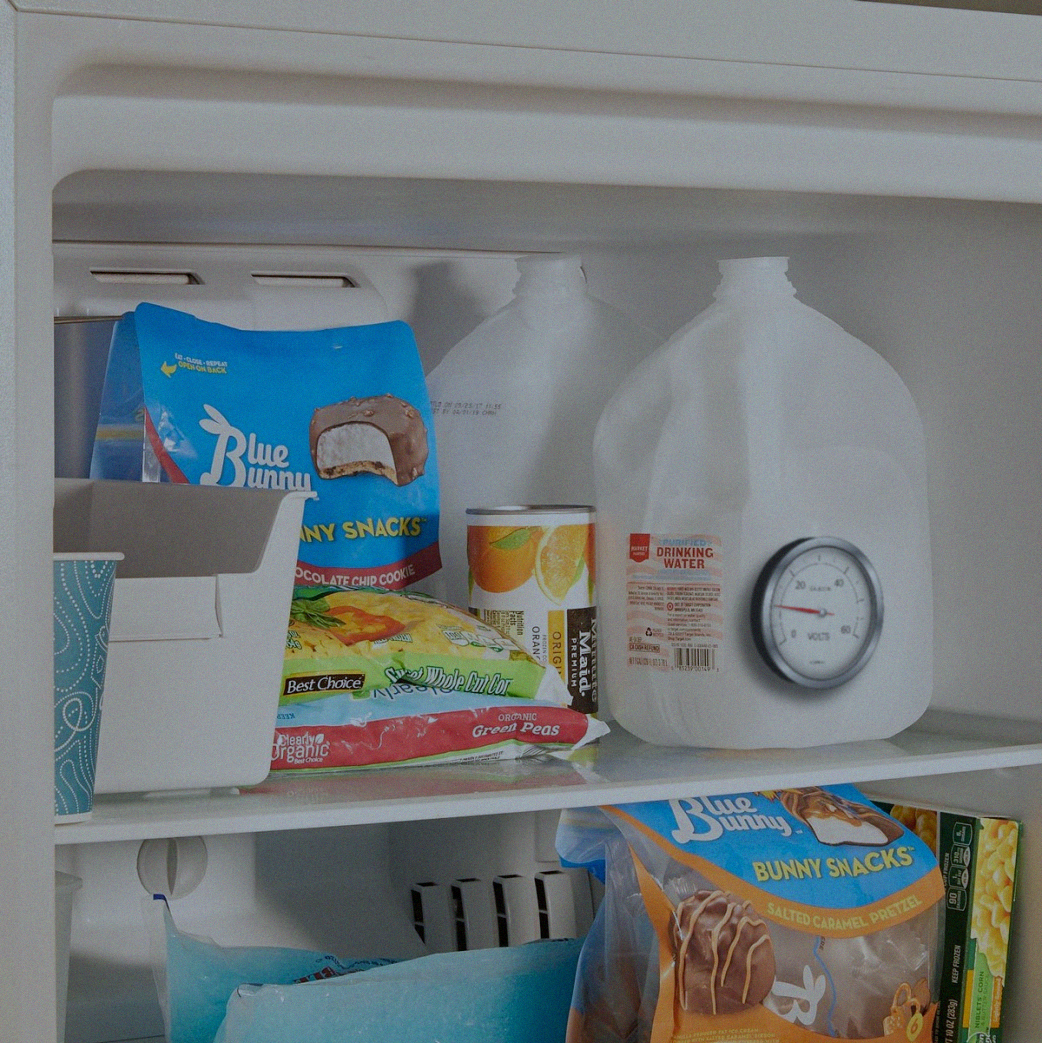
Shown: V 10
